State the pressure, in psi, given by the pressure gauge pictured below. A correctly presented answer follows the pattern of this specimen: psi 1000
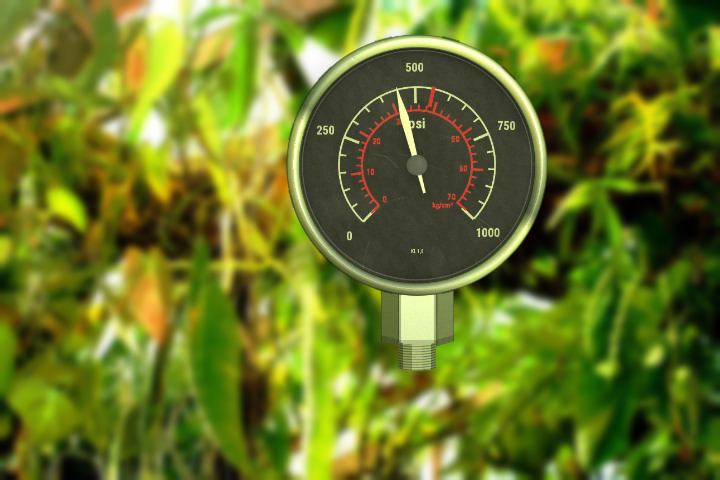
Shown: psi 450
